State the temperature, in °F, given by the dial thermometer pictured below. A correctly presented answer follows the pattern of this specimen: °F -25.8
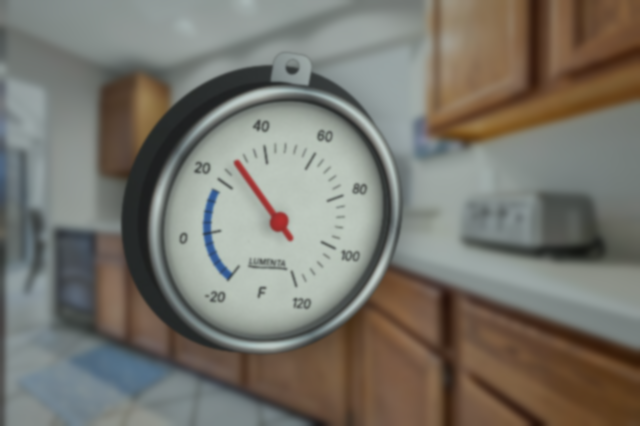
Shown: °F 28
